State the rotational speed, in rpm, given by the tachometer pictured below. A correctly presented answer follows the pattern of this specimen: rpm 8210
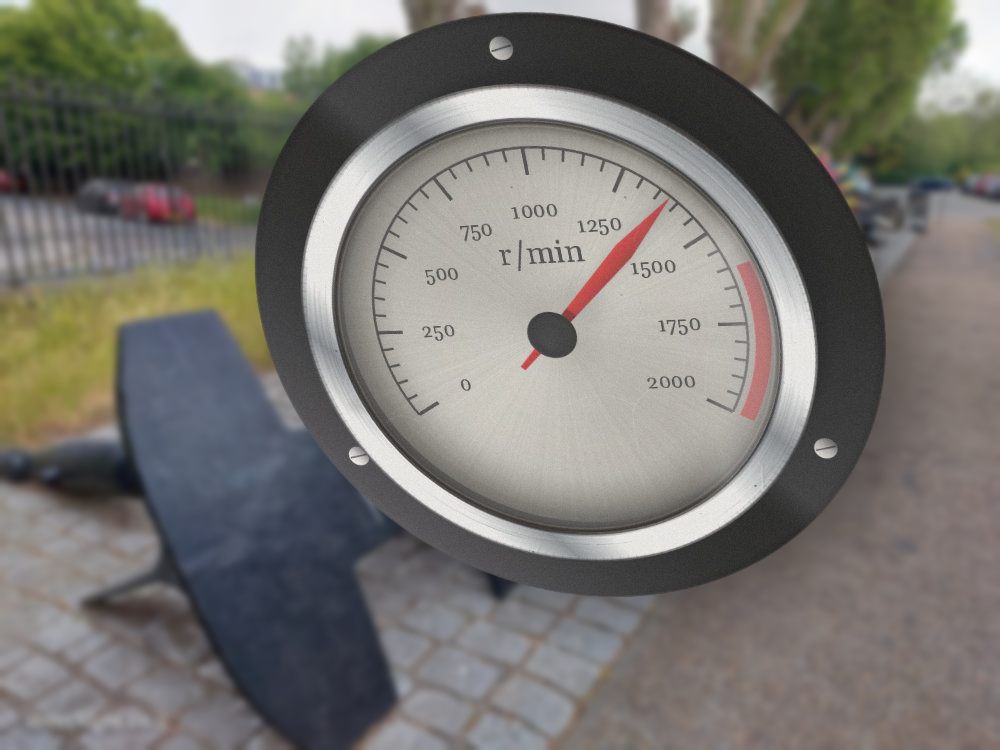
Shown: rpm 1375
